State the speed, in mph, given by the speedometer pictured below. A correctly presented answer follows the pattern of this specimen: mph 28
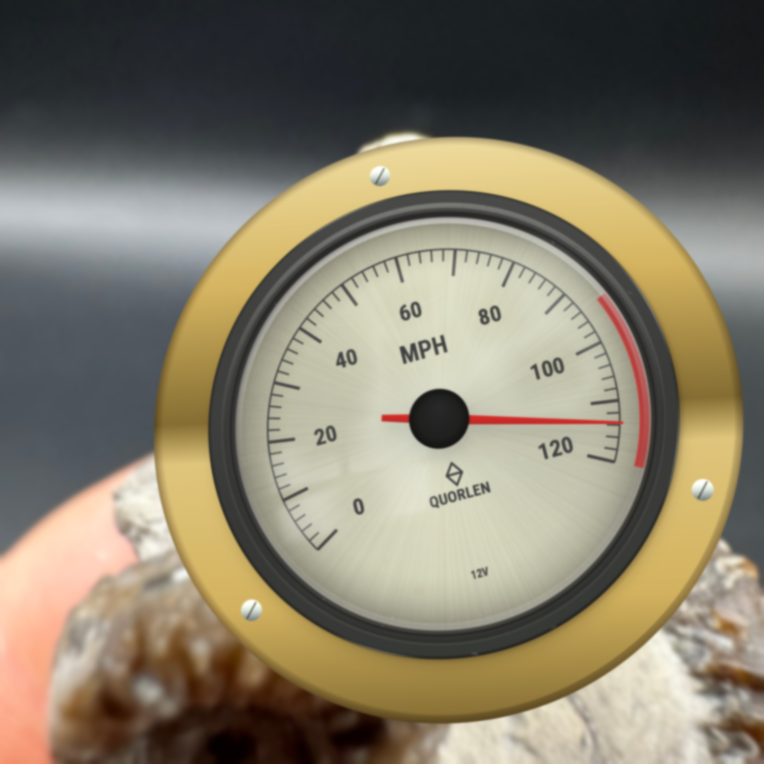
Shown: mph 114
